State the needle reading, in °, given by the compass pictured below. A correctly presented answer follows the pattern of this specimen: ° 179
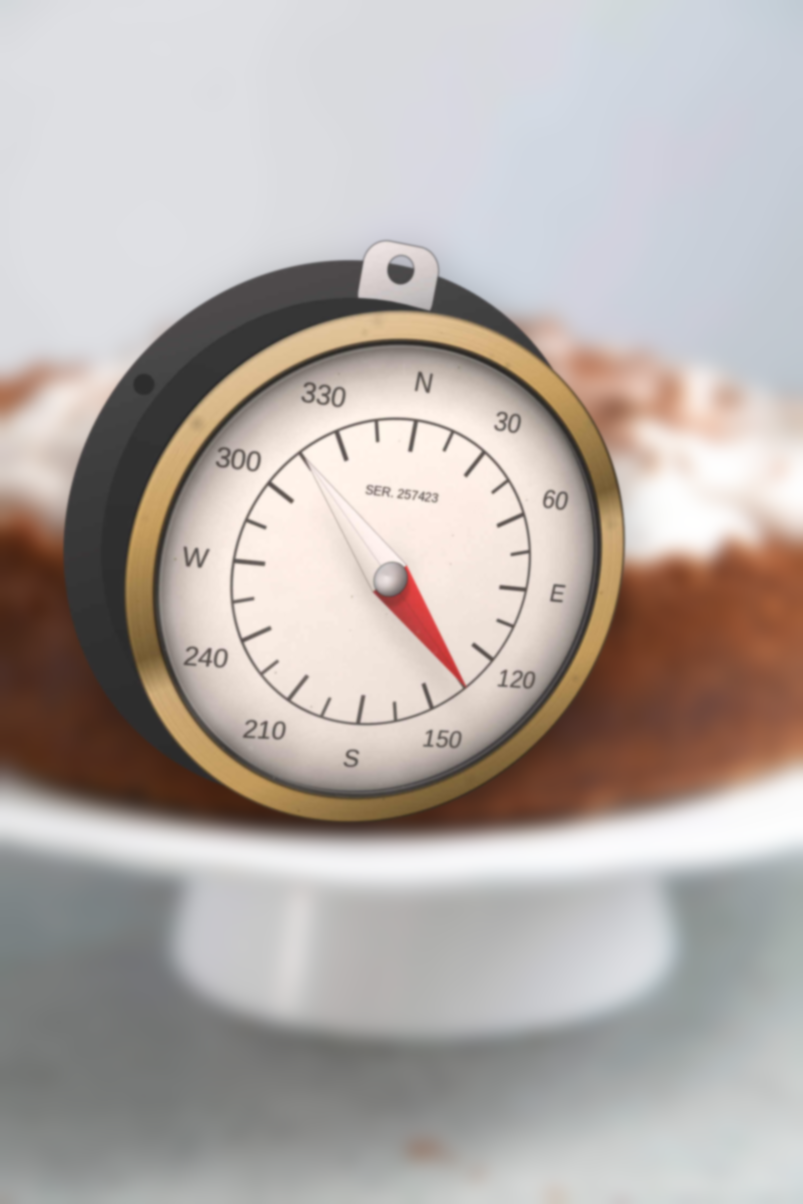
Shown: ° 135
